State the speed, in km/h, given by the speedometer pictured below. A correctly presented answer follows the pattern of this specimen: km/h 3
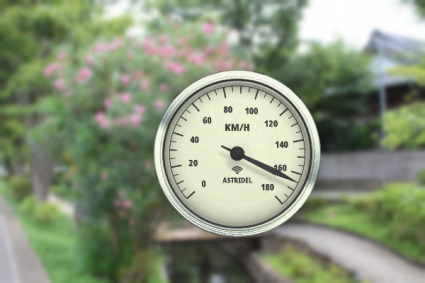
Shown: km/h 165
